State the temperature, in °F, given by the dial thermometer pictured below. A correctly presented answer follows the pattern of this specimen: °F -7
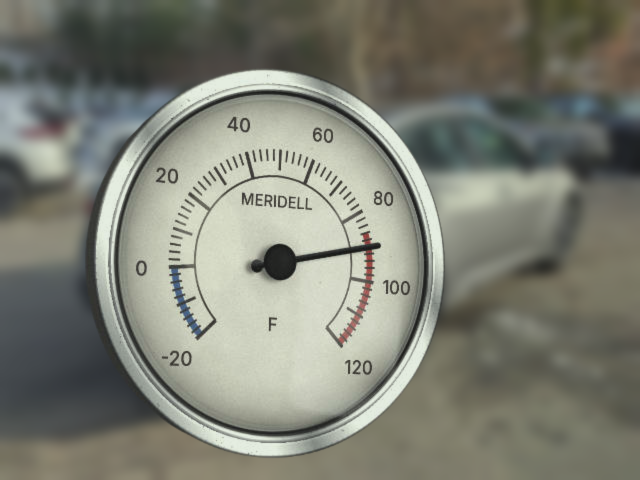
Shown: °F 90
